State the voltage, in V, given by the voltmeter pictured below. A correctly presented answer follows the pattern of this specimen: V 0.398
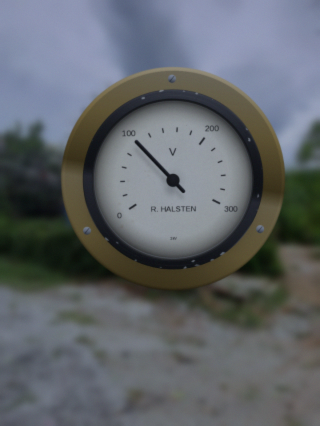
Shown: V 100
